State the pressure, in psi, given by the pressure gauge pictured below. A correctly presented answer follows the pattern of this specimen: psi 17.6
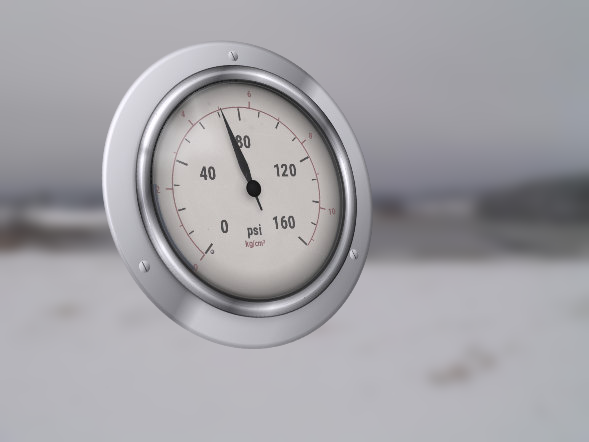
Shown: psi 70
